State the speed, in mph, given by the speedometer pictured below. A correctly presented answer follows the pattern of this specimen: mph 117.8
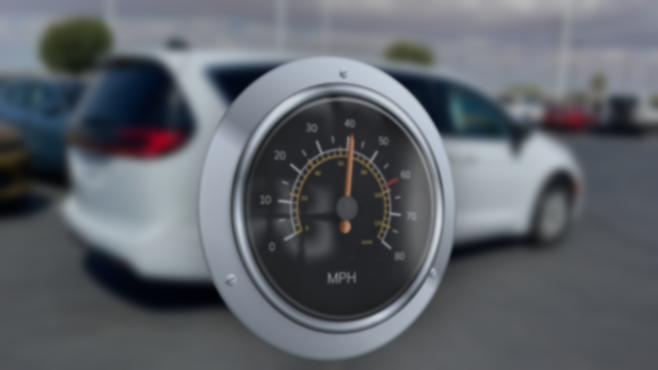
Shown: mph 40
